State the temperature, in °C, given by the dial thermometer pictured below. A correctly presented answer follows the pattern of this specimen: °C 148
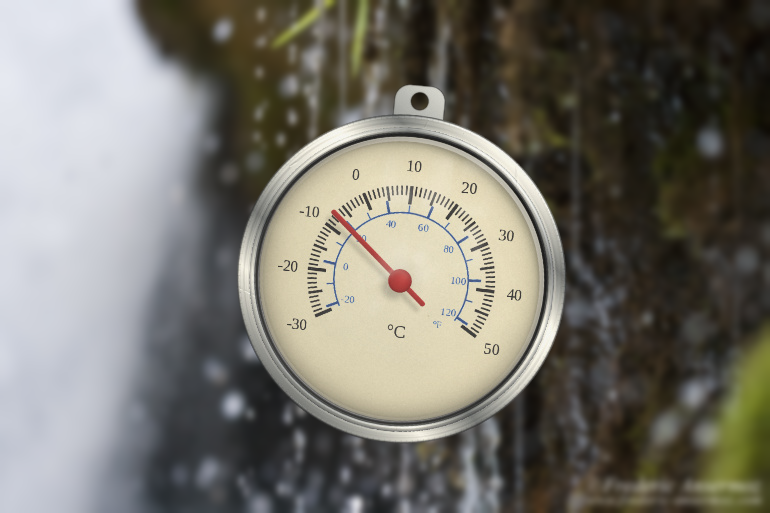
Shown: °C -7
